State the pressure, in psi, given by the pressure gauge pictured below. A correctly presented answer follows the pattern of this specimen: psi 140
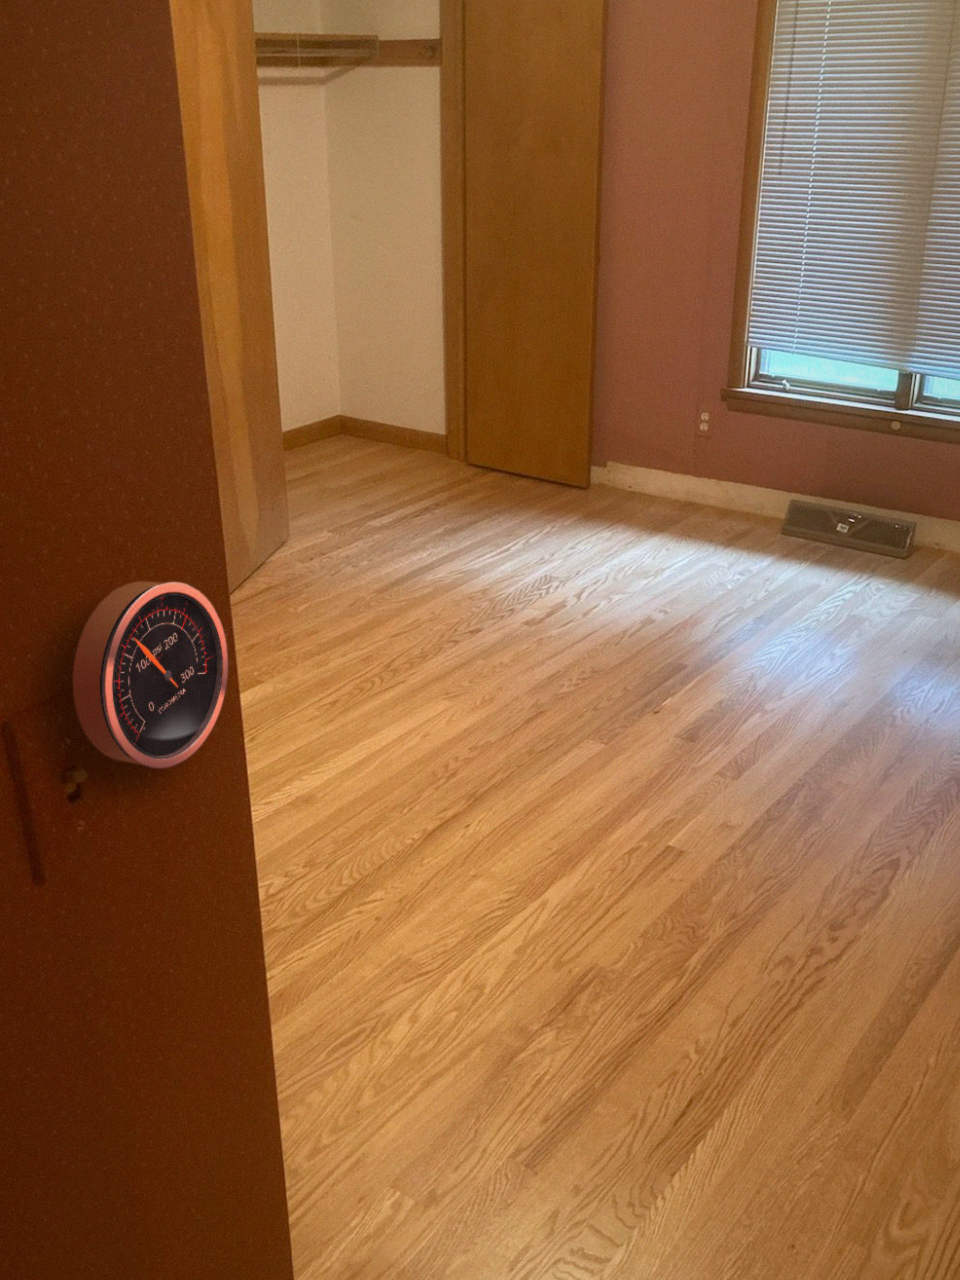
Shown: psi 120
